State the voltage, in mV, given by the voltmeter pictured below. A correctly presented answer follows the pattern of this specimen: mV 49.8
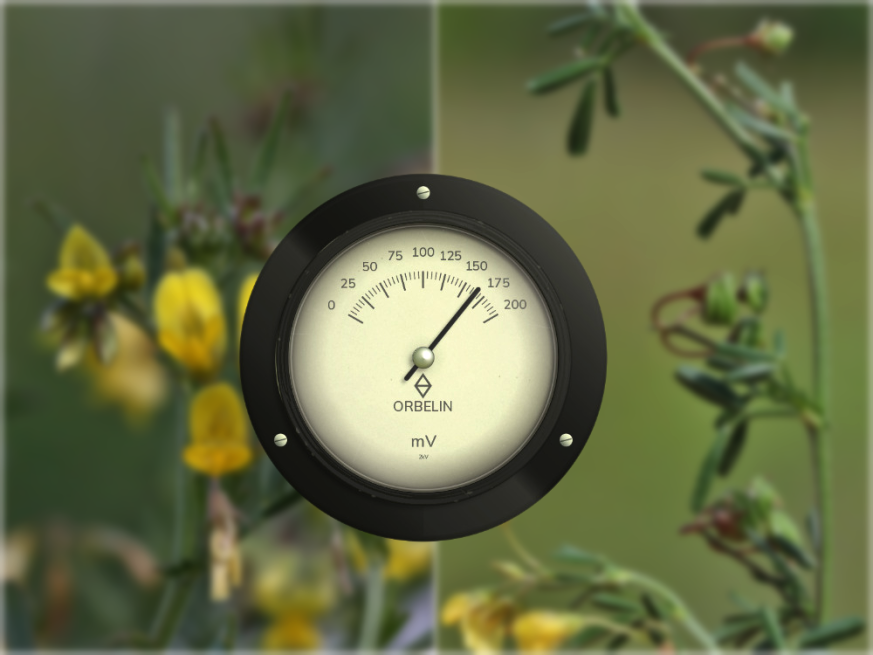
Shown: mV 165
